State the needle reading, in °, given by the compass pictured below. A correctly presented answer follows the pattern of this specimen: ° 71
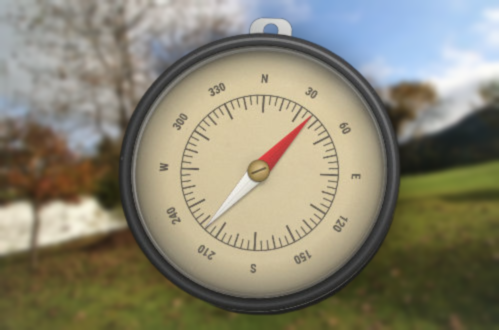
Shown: ° 40
